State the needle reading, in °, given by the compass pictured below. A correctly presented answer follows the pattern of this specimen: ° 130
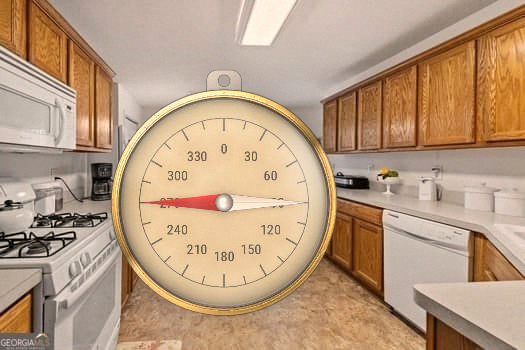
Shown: ° 270
